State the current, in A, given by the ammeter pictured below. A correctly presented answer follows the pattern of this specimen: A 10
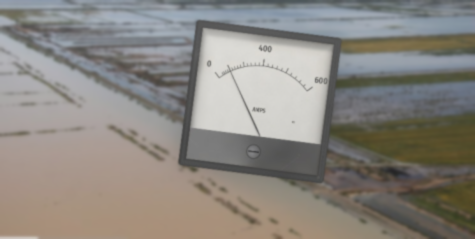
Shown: A 200
